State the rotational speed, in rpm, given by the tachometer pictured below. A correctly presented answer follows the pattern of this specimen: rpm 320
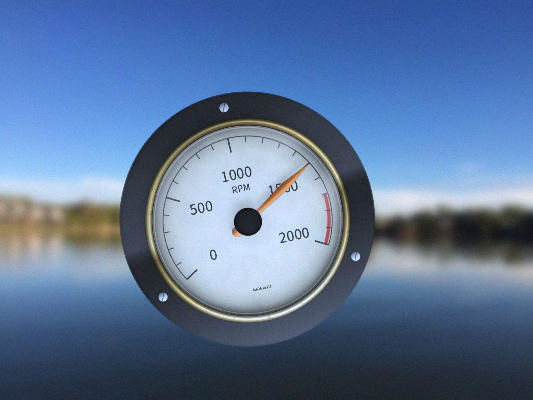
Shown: rpm 1500
